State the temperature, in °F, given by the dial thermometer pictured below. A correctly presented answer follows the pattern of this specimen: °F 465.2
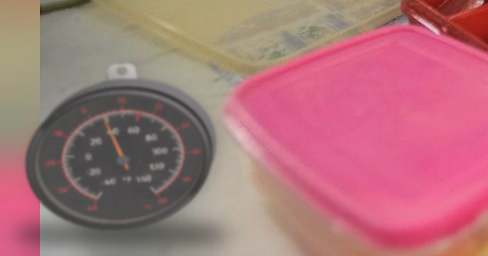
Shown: °F 40
